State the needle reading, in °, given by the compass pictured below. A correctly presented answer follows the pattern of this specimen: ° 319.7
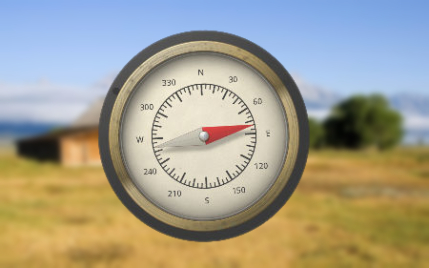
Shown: ° 80
